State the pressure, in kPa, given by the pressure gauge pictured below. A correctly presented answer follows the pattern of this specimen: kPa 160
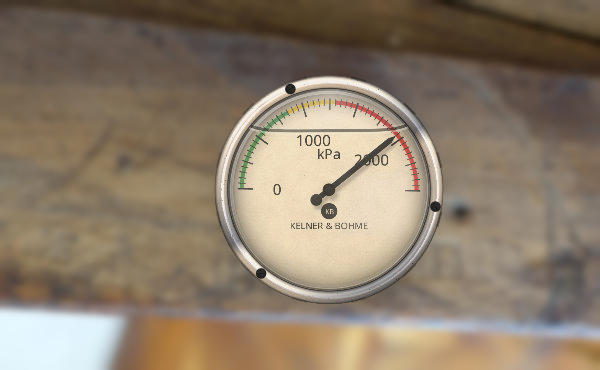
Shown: kPa 1950
